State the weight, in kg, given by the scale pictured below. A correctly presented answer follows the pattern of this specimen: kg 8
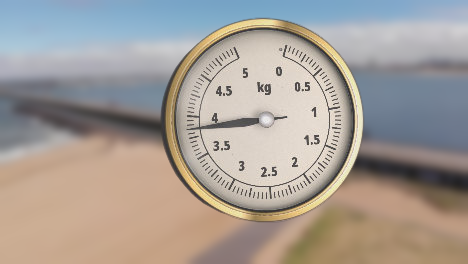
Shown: kg 3.85
